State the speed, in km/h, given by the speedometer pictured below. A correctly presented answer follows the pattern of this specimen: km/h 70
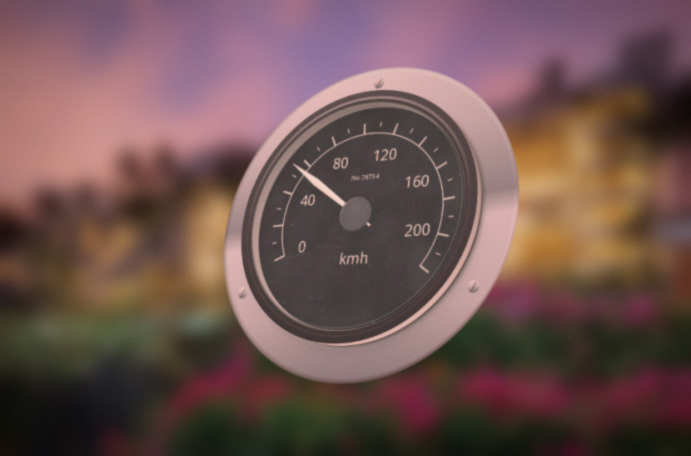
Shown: km/h 55
